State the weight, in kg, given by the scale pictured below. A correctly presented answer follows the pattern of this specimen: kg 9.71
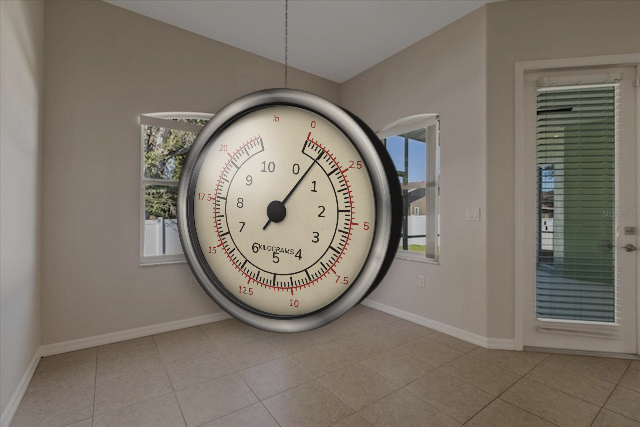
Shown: kg 0.5
